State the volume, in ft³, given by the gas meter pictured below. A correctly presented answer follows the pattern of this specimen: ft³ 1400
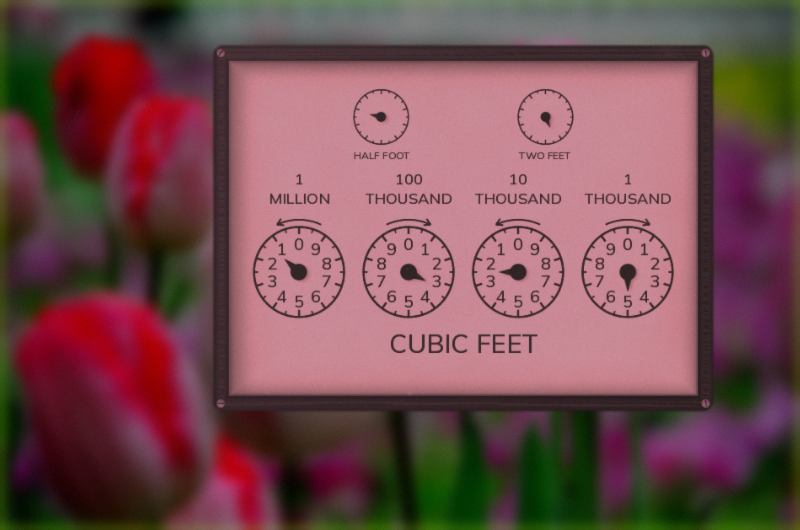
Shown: ft³ 132500
